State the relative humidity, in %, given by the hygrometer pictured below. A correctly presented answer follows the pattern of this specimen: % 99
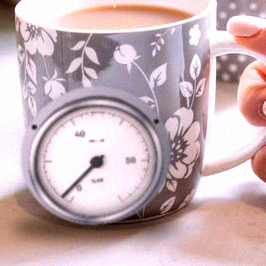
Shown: % 4
